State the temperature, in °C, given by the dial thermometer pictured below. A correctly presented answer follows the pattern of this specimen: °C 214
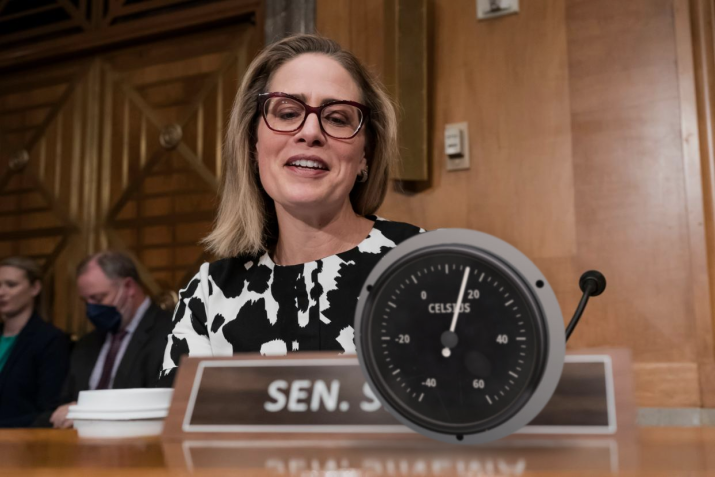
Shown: °C 16
